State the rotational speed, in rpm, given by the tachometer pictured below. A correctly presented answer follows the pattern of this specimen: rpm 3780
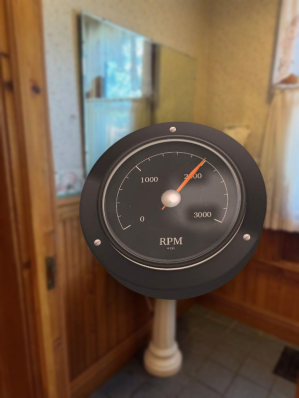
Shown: rpm 2000
